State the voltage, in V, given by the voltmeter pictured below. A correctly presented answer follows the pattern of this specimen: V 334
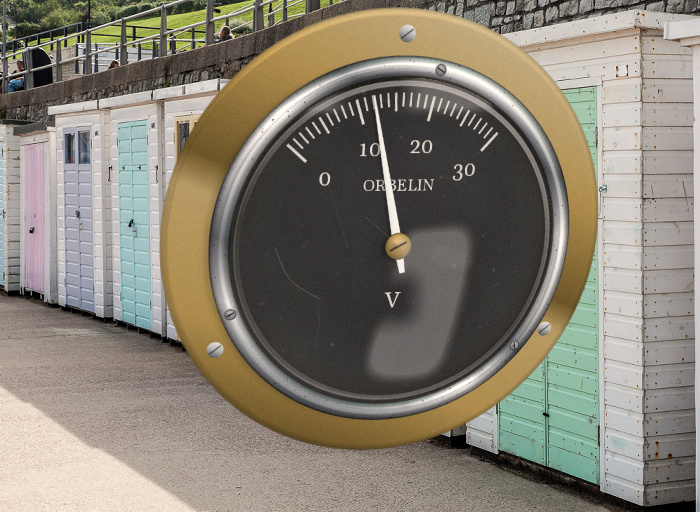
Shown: V 12
